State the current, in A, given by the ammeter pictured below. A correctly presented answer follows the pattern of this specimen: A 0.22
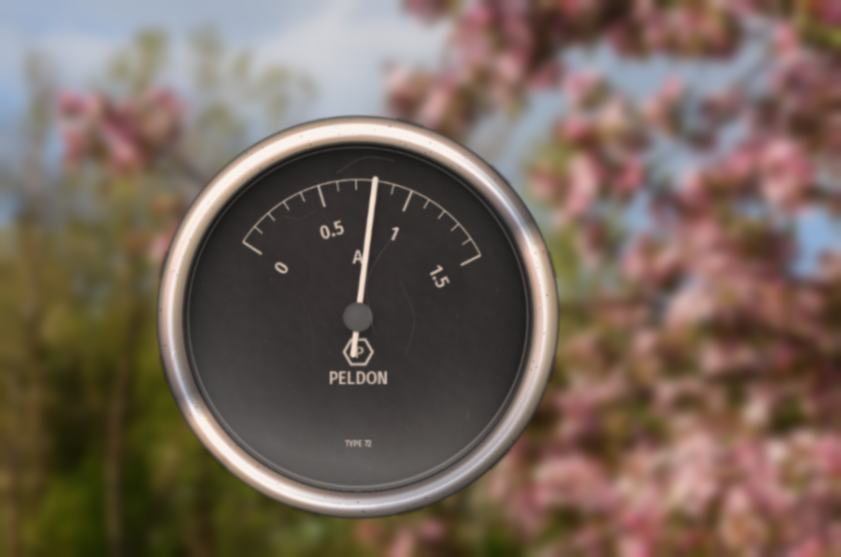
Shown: A 0.8
